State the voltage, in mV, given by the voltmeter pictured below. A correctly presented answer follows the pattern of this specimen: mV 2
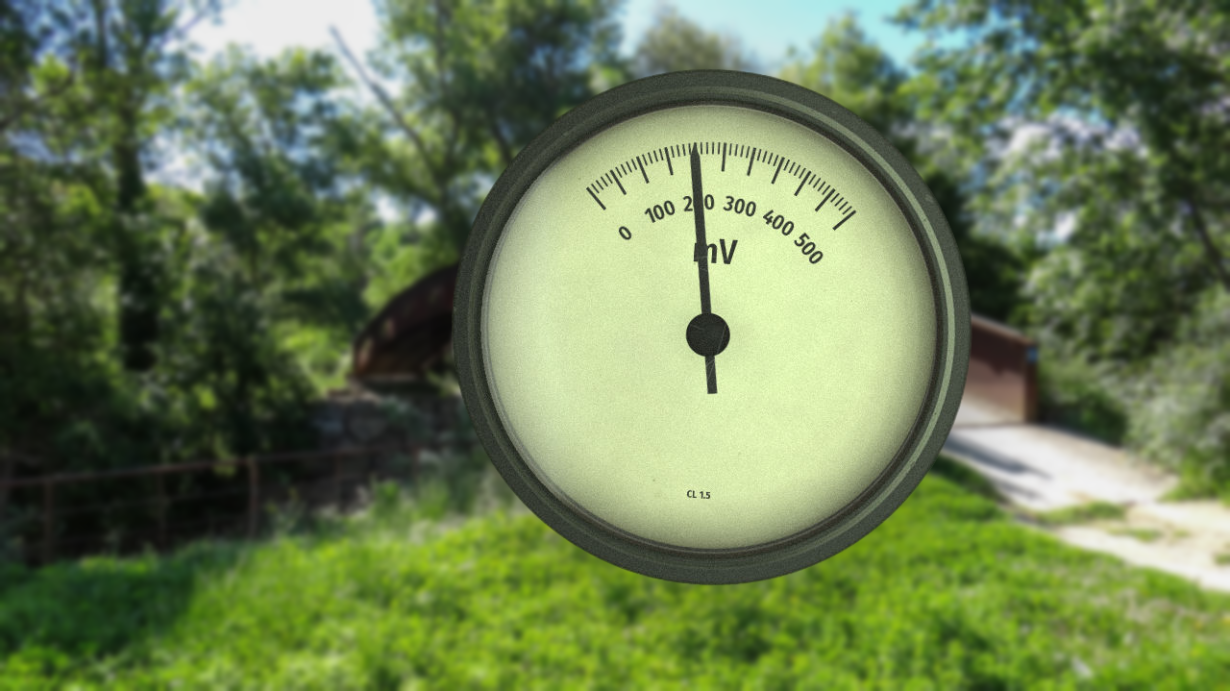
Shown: mV 200
